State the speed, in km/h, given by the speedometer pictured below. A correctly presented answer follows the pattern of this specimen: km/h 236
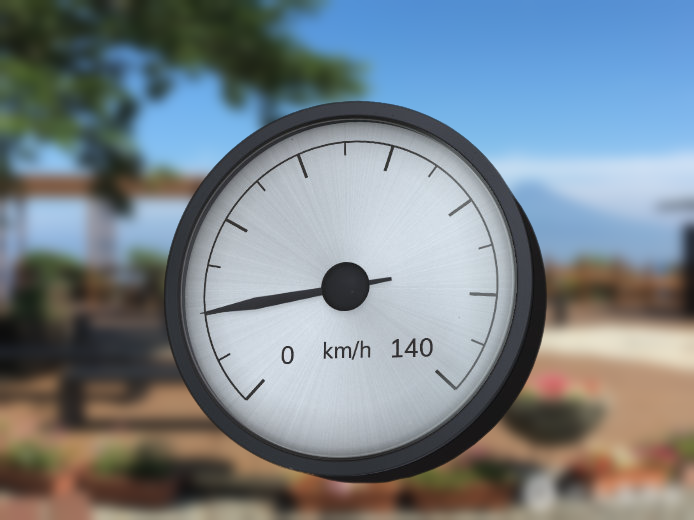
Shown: km/h 20
